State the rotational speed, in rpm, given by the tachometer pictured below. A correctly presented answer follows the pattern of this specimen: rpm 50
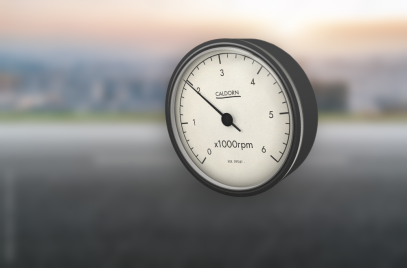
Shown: rpm 2000
